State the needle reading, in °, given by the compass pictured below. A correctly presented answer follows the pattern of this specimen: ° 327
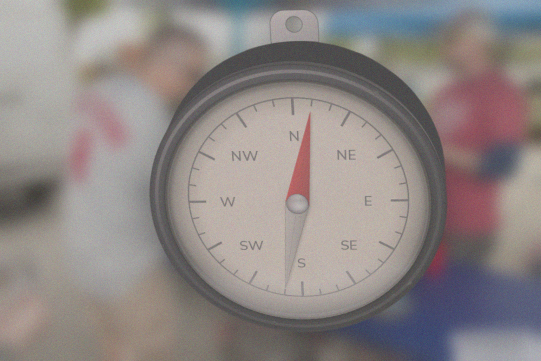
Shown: ° 10
